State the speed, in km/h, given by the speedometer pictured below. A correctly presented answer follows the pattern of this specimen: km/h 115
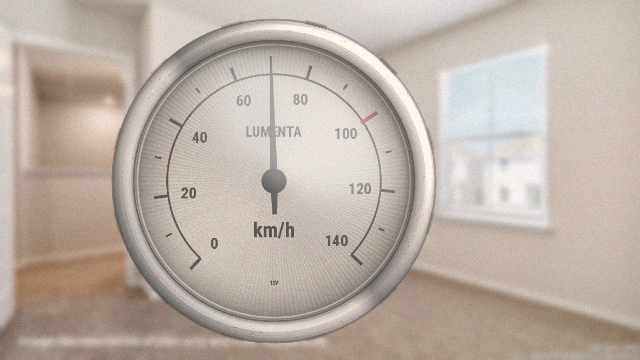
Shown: km/h 70
